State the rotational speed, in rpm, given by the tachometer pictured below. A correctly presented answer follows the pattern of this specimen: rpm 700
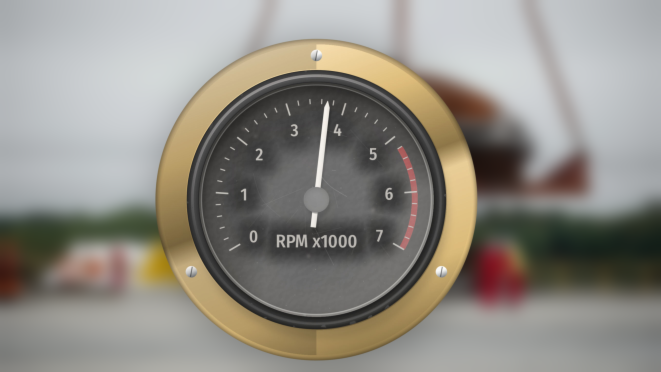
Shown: rpm 3700
